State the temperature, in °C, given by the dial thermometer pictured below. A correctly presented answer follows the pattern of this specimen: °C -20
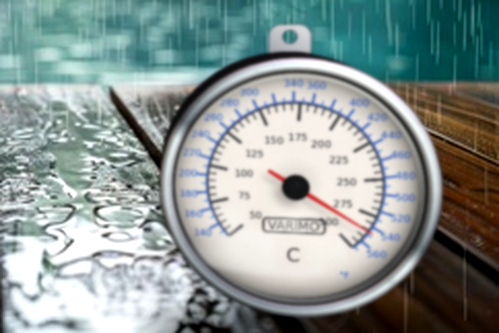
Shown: °C 285
